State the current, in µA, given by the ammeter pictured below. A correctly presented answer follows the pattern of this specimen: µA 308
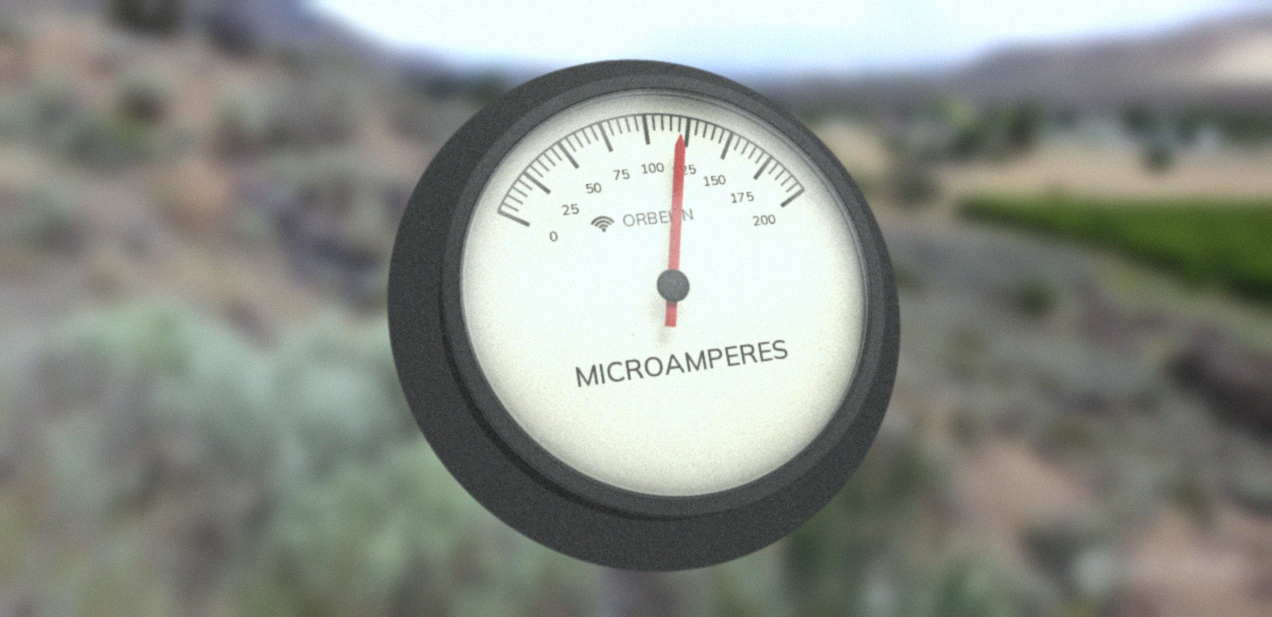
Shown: µA 120
